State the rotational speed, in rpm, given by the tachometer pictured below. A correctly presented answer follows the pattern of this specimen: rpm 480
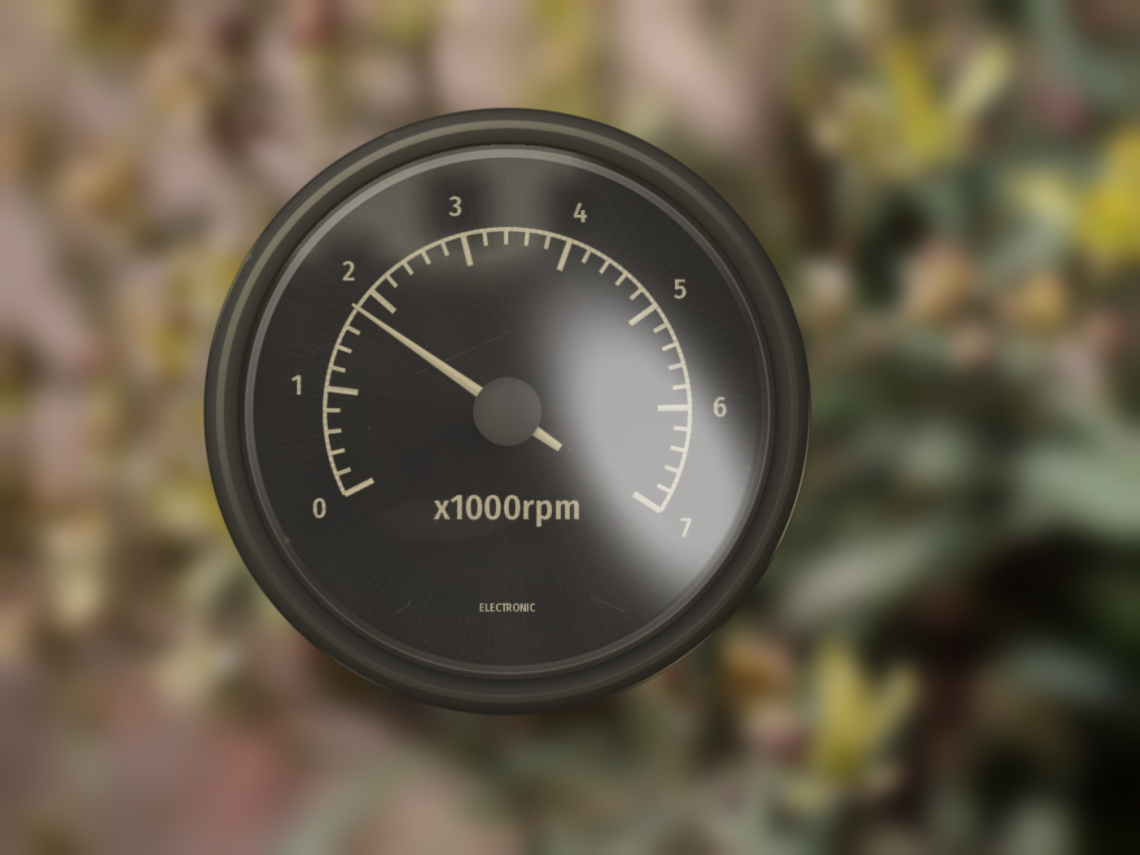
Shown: rpm 1800
